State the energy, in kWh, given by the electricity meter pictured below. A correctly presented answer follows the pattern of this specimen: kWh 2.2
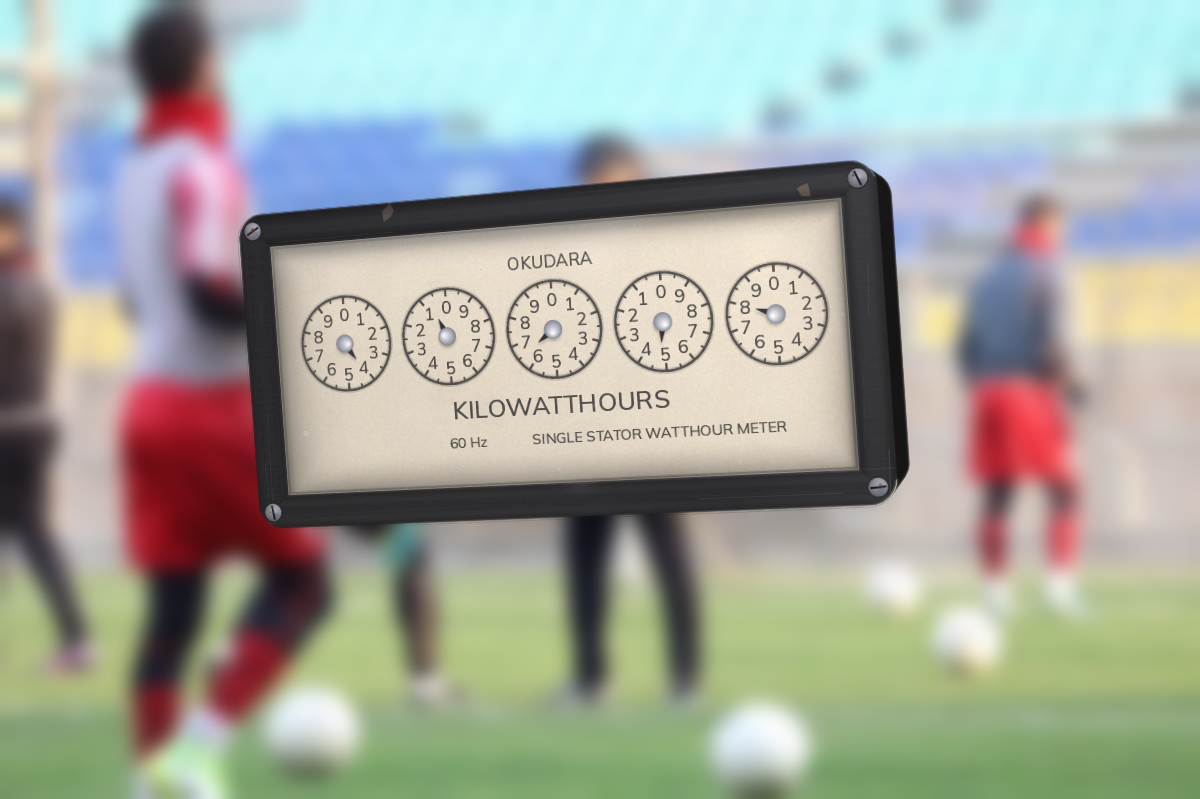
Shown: kWh 40648
